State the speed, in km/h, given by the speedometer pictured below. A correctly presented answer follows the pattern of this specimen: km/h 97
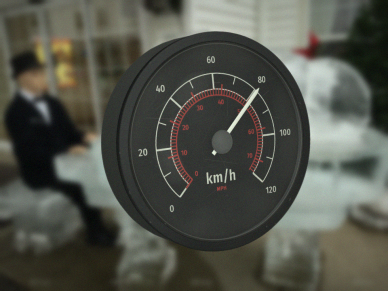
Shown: km/h 80
